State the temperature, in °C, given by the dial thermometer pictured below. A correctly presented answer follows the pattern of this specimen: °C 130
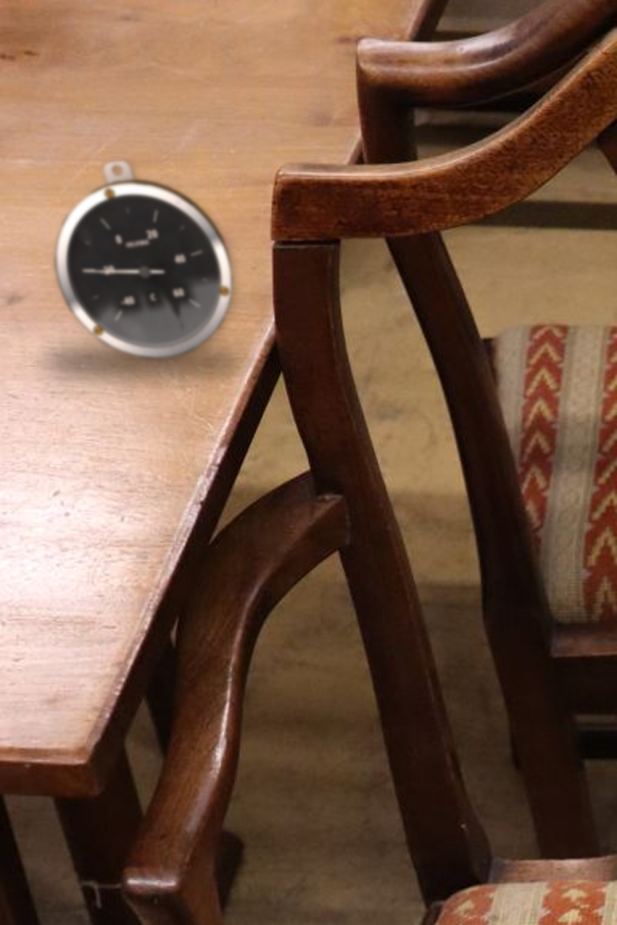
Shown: °C -20
